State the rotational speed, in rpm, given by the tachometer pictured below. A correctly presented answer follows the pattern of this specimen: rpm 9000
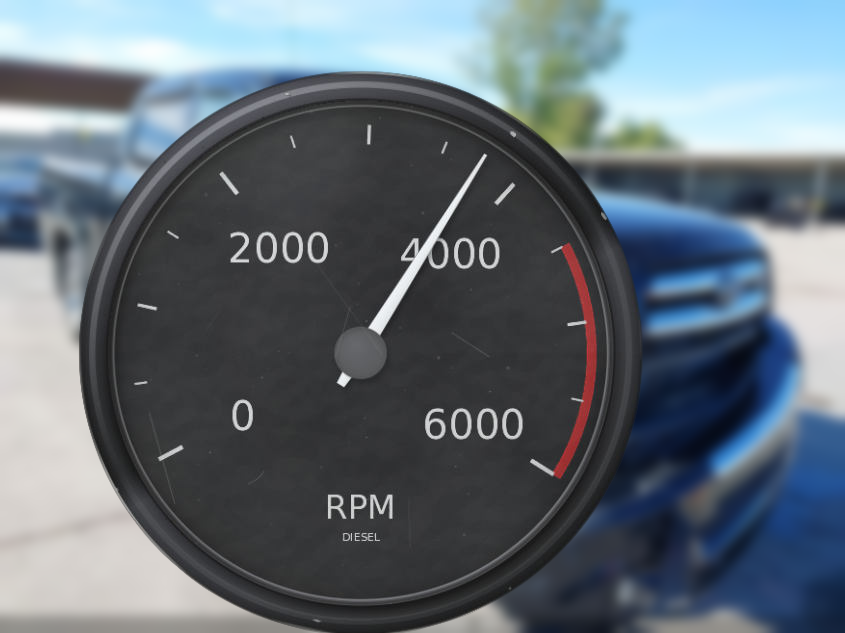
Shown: rpm 3750
